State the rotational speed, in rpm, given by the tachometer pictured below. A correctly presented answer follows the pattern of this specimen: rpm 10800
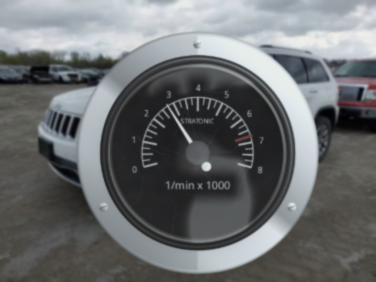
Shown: rpm 2750
